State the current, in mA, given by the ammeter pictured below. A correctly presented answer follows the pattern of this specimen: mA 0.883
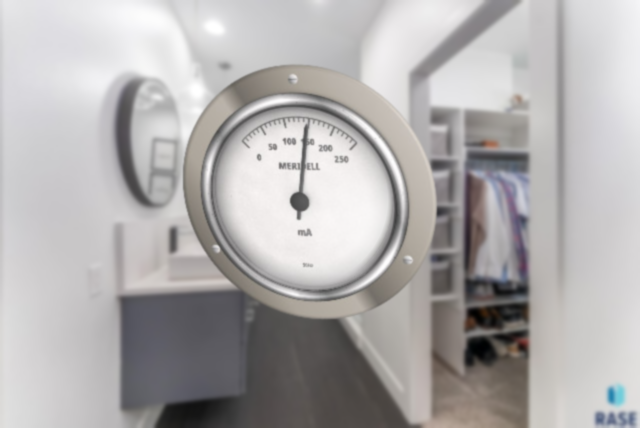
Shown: mA 150
